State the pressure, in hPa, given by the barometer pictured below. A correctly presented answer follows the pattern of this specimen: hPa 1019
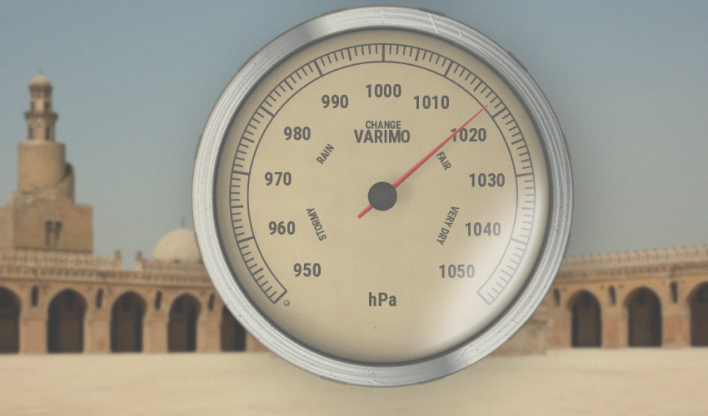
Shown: hPa 1018
